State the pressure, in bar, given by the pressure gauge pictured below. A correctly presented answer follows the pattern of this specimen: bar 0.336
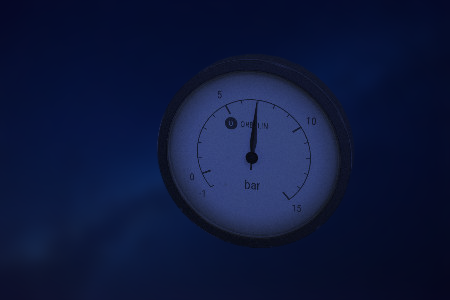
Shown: bar 7
